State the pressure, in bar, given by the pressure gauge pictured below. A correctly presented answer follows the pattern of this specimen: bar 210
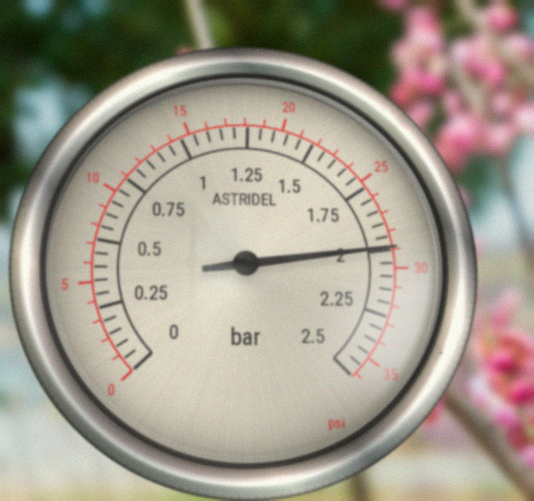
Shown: bar 2
